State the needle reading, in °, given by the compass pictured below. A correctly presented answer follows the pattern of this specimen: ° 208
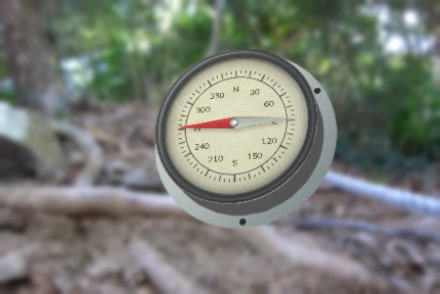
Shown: ° 270
